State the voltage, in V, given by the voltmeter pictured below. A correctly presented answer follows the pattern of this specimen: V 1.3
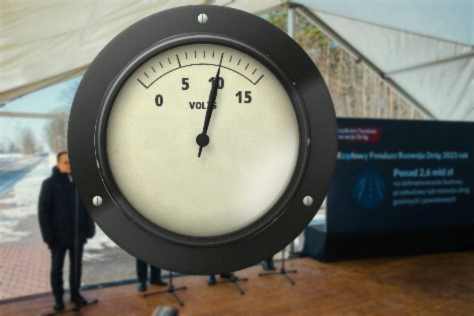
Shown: V 10
